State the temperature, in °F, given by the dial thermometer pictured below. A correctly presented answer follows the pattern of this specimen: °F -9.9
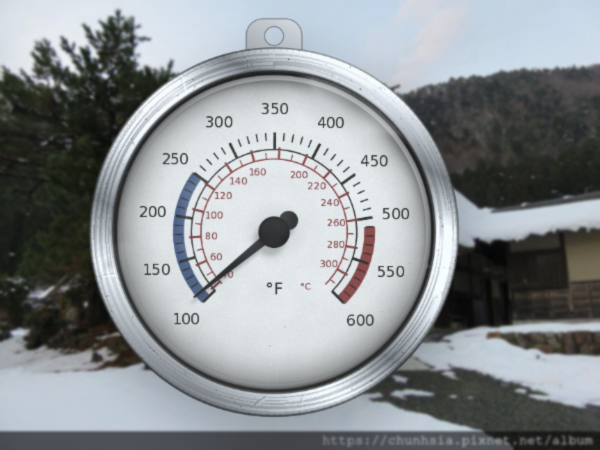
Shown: °F 110
